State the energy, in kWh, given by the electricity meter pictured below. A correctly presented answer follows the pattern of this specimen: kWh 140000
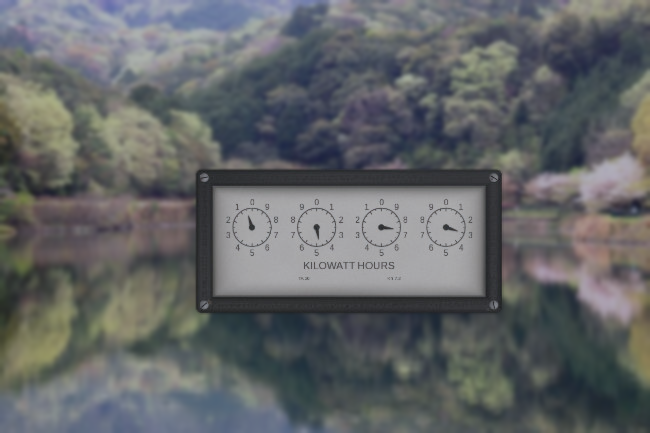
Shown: kWh 473
